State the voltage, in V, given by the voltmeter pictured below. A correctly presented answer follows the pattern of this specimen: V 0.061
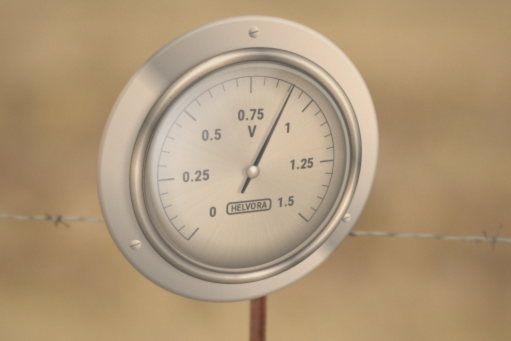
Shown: V 0.9
